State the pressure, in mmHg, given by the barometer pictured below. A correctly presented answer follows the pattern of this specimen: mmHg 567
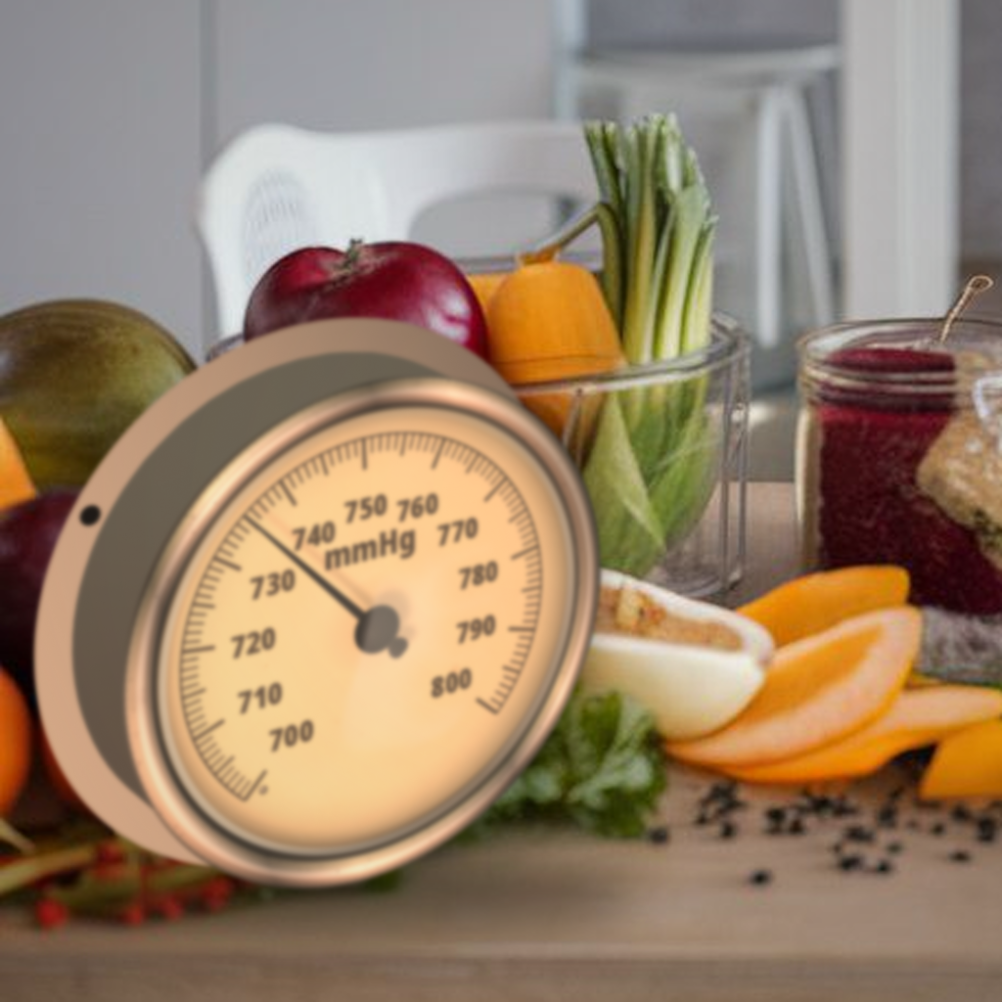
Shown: mmHg 735
